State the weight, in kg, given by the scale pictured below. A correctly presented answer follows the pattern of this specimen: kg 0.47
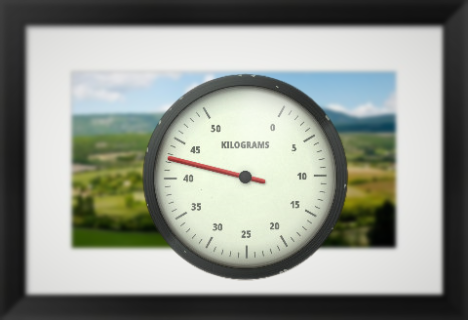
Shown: kg 42.5
